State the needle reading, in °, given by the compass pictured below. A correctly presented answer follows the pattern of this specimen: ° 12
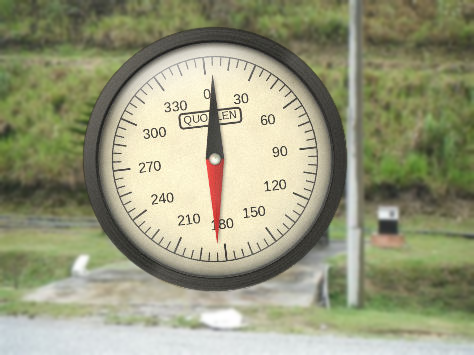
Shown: ° 185
